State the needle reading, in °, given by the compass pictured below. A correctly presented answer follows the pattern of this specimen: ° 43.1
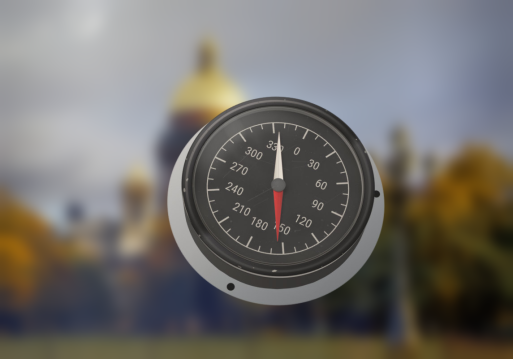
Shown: ° 155
